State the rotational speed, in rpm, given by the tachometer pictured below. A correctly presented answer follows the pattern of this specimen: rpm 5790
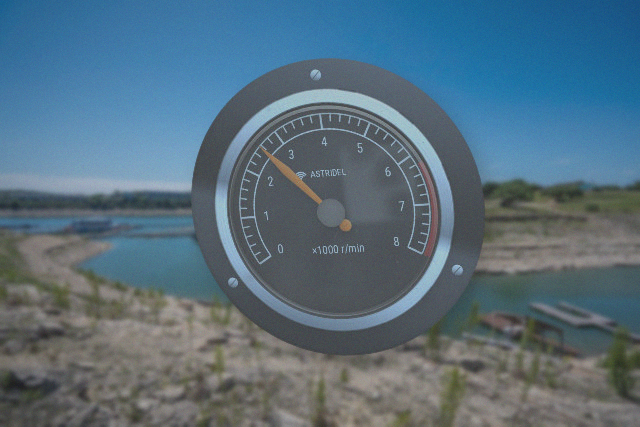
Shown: rpm 2600
